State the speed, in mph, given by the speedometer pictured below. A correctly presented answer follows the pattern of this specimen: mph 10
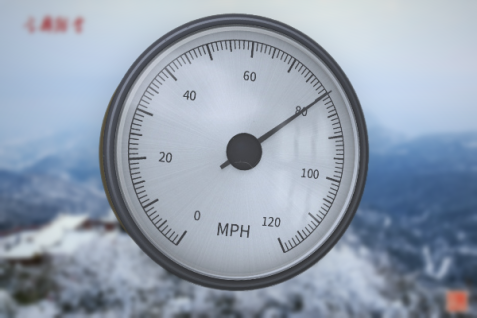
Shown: mph 80
